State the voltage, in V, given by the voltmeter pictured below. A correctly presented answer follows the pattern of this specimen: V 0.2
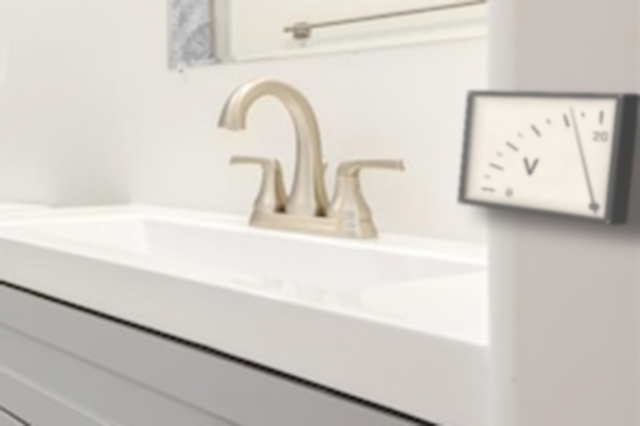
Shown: V 17
